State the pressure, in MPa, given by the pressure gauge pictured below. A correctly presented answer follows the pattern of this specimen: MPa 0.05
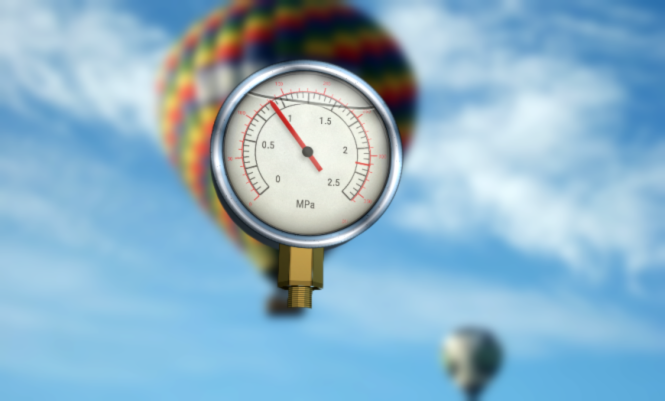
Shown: MPa 0.9
